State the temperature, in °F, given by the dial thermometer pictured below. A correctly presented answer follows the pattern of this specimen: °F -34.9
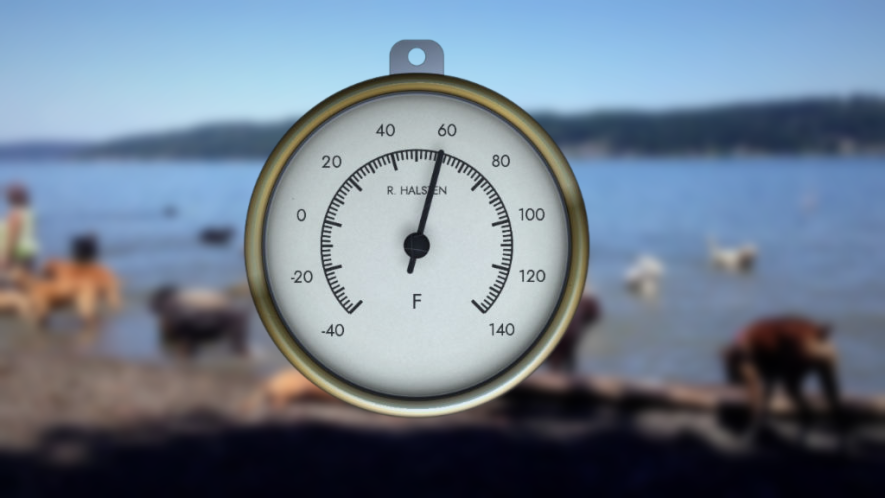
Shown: °F 60
